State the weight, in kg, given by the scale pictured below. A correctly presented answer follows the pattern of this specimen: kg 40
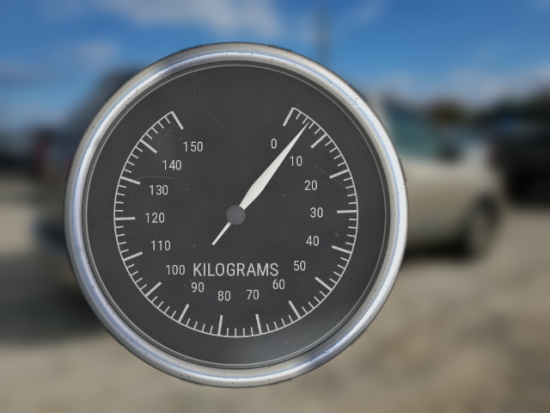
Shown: kg 5
